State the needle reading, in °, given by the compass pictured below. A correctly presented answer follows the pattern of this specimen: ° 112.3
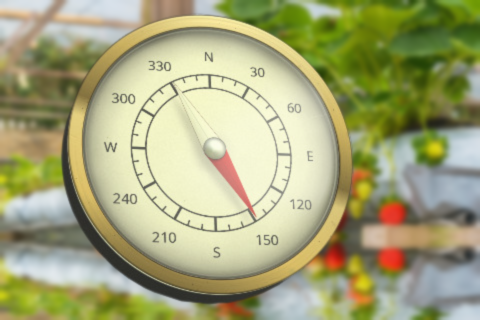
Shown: ° 150
